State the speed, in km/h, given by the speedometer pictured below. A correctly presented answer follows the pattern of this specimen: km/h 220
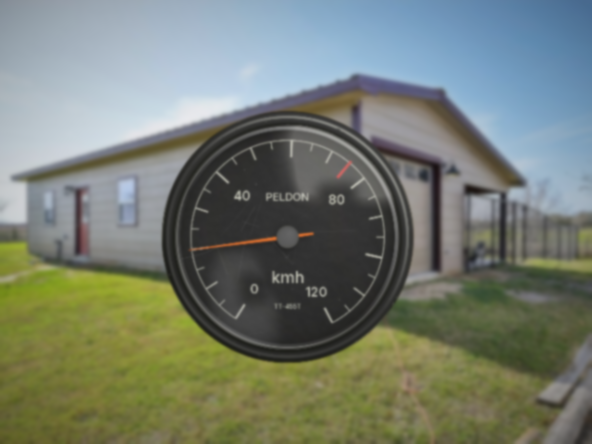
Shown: km/h 20
